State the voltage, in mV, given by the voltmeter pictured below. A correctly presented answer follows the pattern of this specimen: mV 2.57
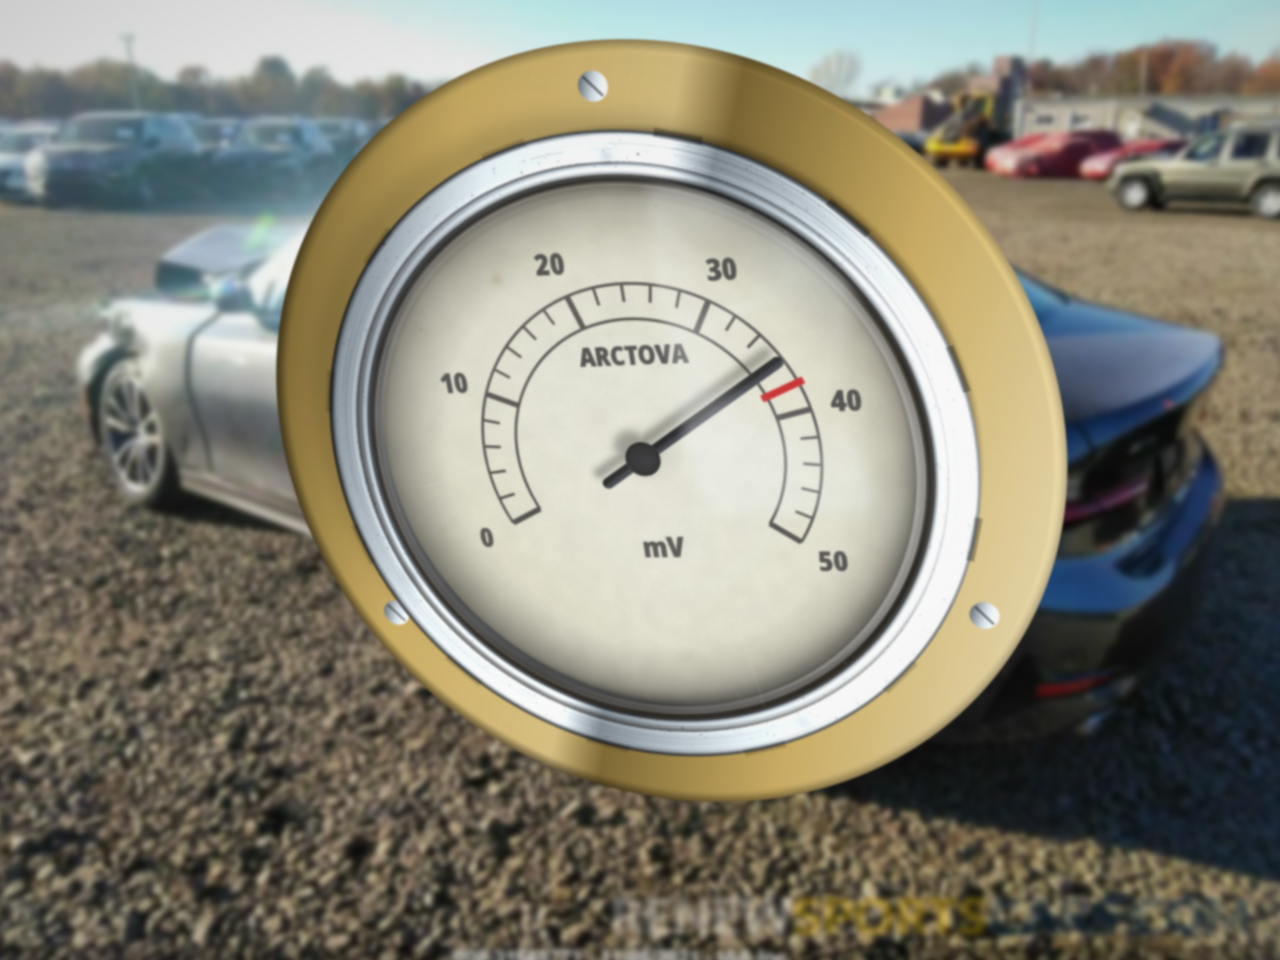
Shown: mV 36
